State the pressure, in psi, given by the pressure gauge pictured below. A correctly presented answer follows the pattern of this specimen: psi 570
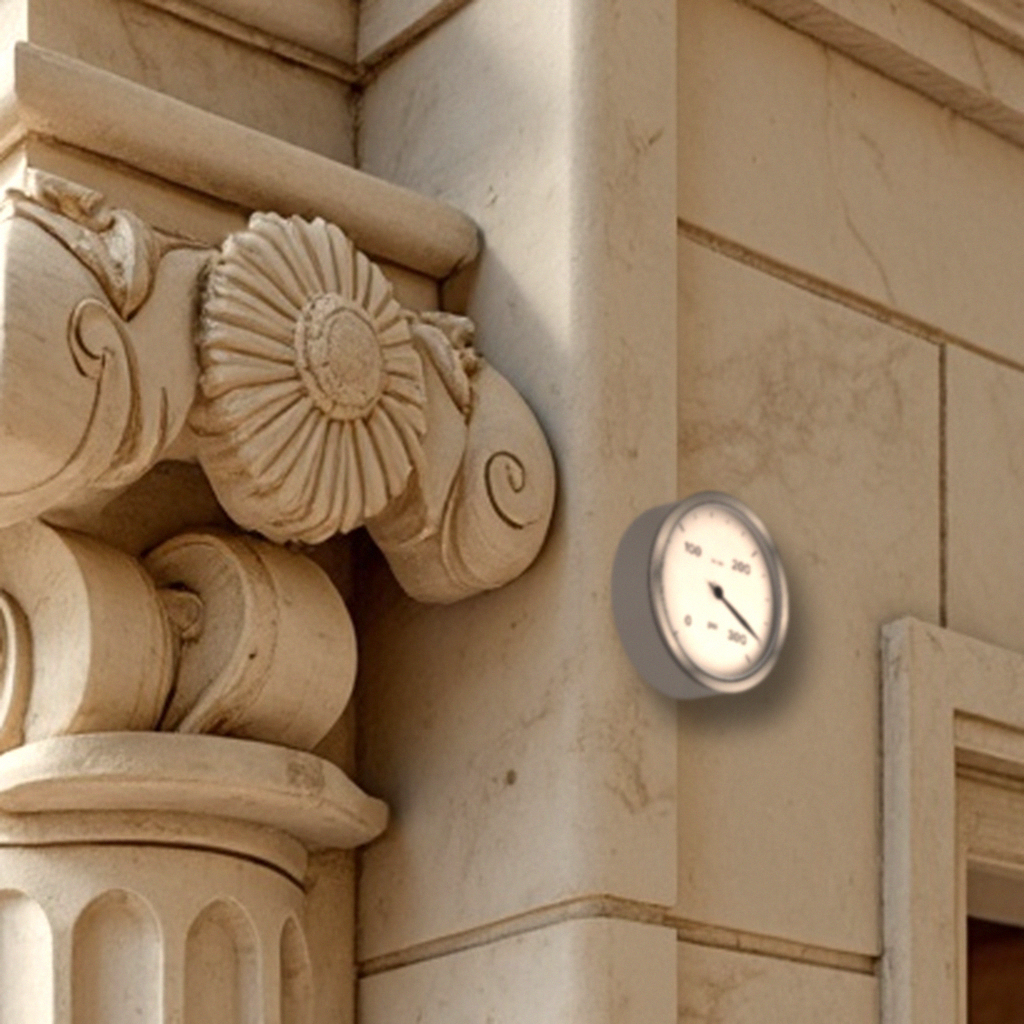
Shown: psi 280
